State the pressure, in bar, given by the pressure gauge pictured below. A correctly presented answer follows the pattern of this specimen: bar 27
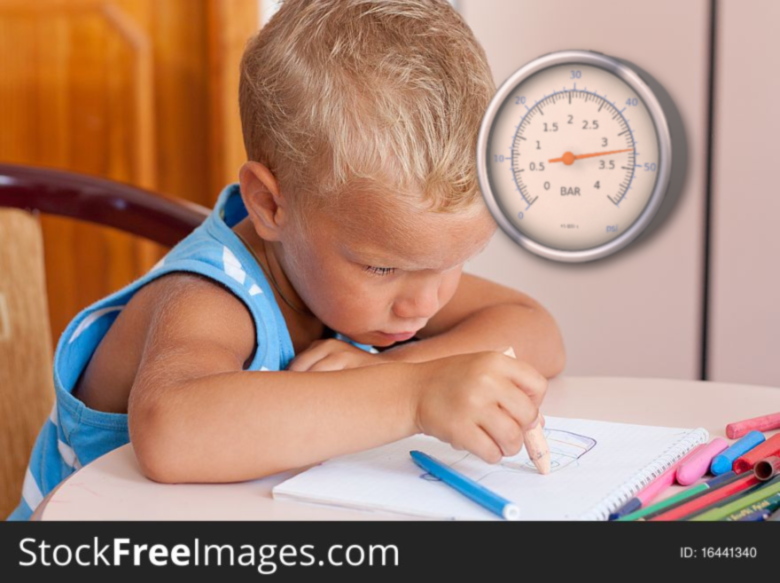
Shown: bar 3.25
